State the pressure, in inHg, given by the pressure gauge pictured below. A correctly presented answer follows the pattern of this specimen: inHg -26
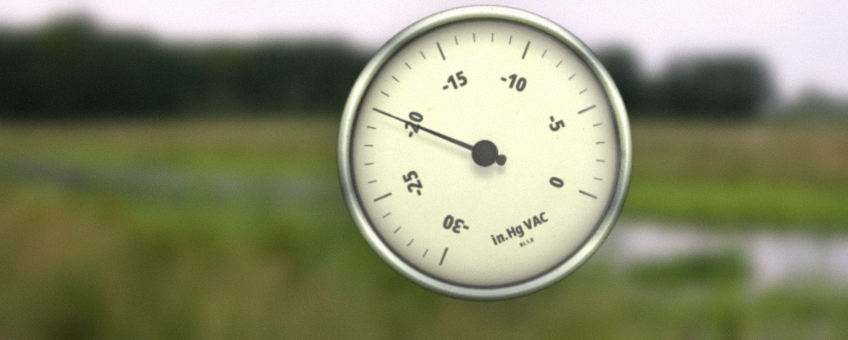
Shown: inHg -20
